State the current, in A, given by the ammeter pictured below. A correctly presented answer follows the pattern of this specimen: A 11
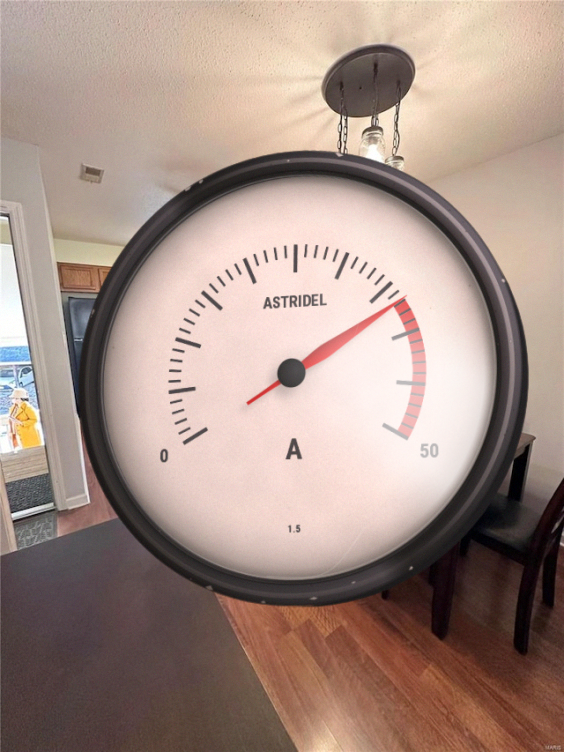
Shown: A 37
